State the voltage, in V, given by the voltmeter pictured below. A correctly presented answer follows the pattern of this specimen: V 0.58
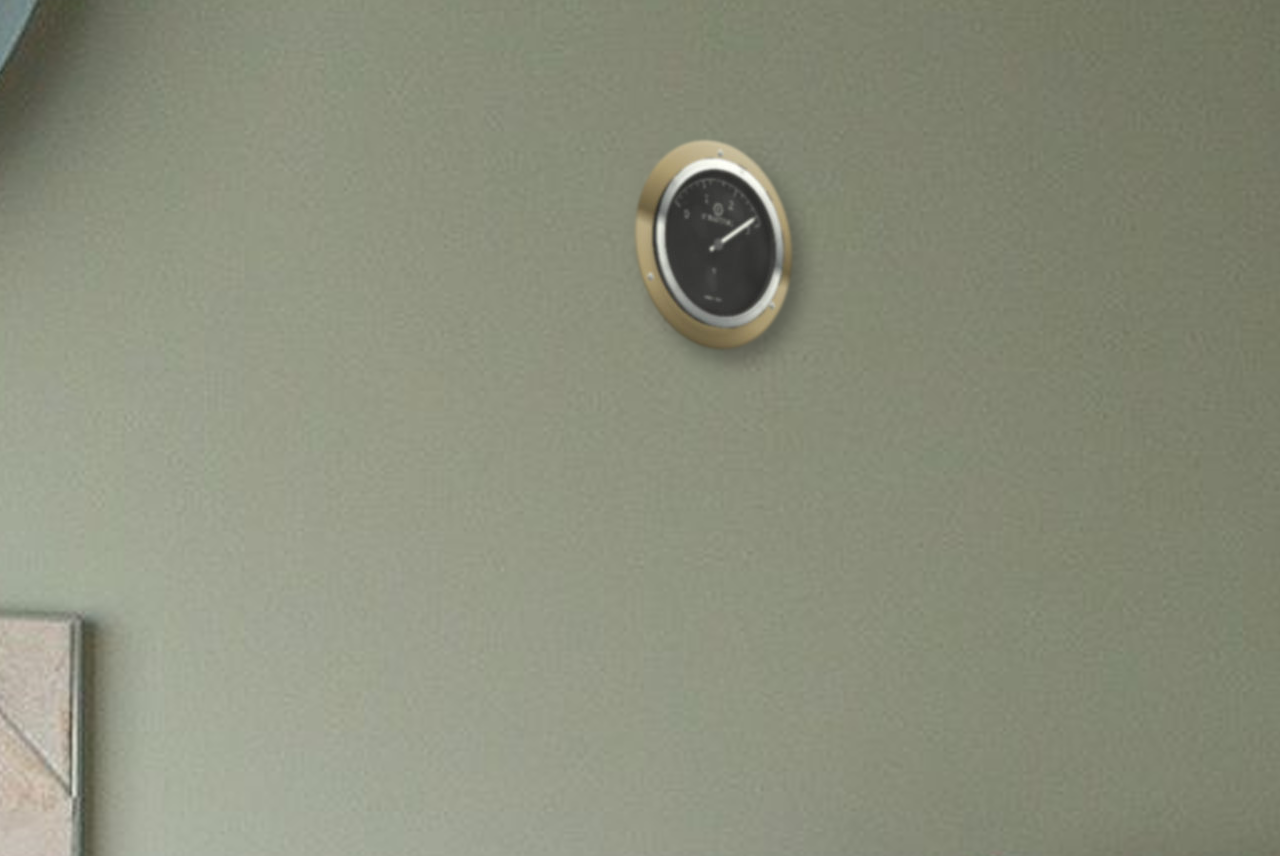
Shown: V 2.8
